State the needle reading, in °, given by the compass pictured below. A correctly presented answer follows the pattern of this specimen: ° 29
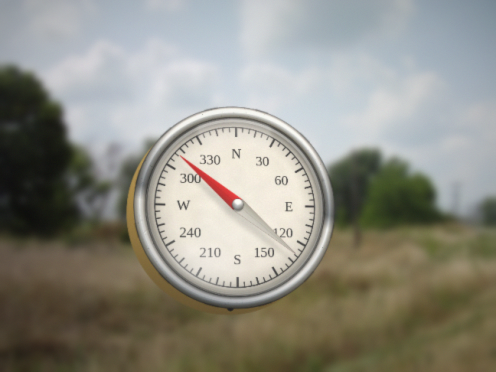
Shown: ° 310
